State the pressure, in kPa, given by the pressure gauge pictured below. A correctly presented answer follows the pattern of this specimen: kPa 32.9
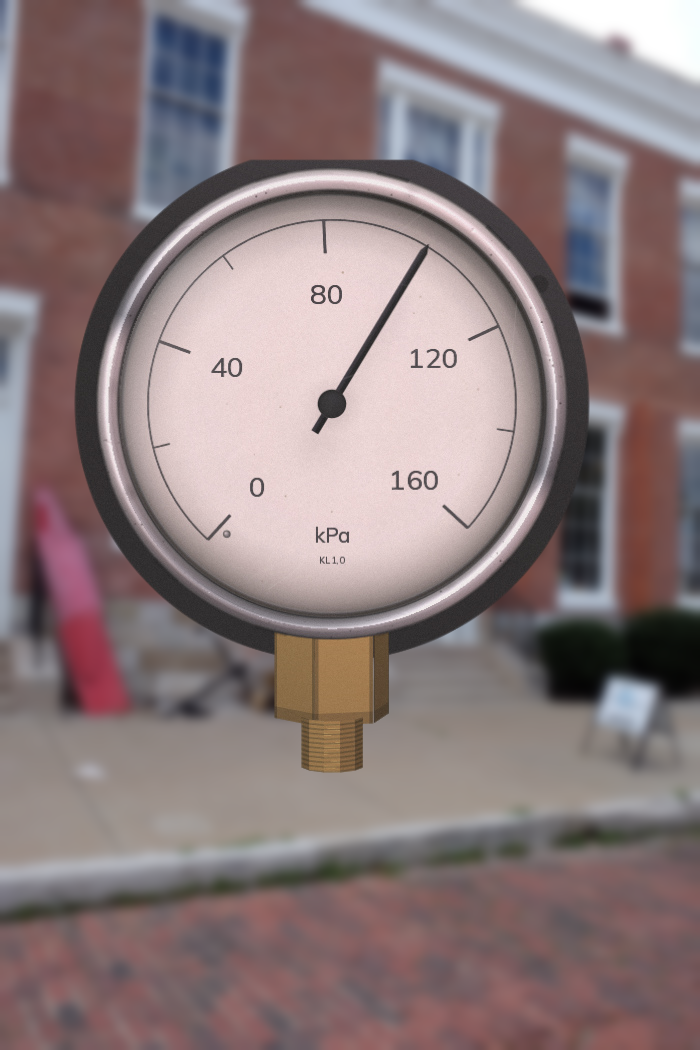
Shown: kPa 100
